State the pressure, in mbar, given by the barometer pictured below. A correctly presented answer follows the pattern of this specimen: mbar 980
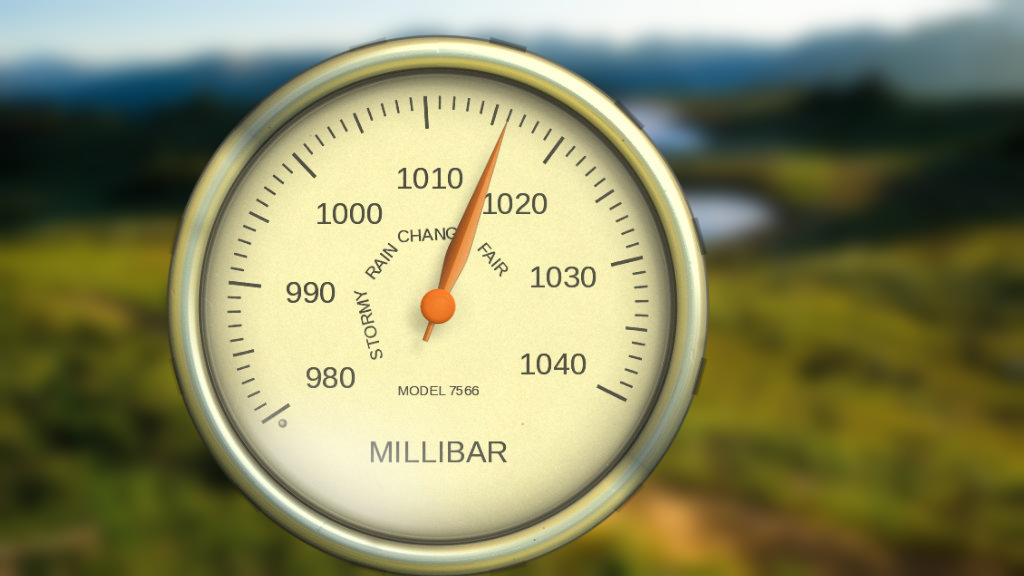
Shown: mbar 1016
